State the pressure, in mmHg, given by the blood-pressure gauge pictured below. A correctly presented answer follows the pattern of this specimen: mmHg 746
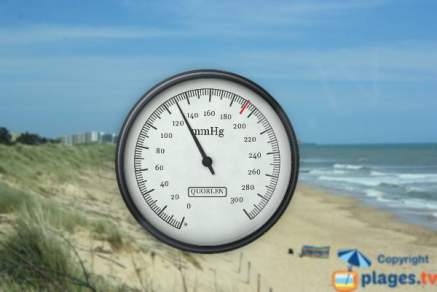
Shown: mmHg 130
